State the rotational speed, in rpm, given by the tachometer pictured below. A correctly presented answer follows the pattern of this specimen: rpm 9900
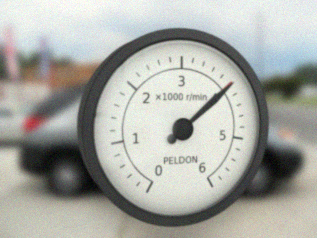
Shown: rpm 4000
